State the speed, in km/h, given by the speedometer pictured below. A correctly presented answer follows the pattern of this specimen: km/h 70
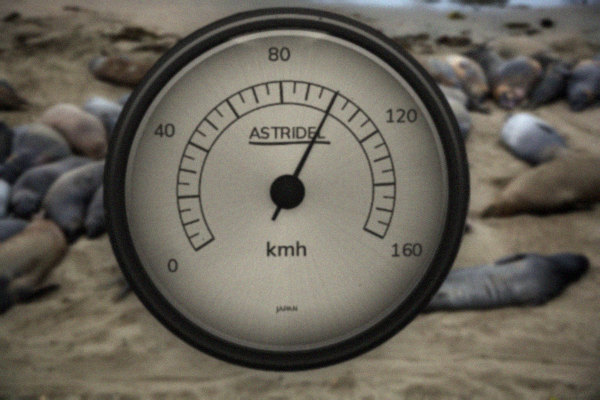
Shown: km/h 100
